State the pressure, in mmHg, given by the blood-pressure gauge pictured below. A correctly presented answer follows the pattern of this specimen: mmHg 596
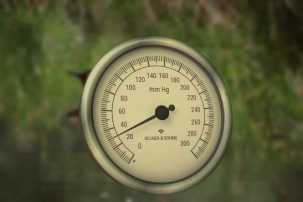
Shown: mmHg 30
